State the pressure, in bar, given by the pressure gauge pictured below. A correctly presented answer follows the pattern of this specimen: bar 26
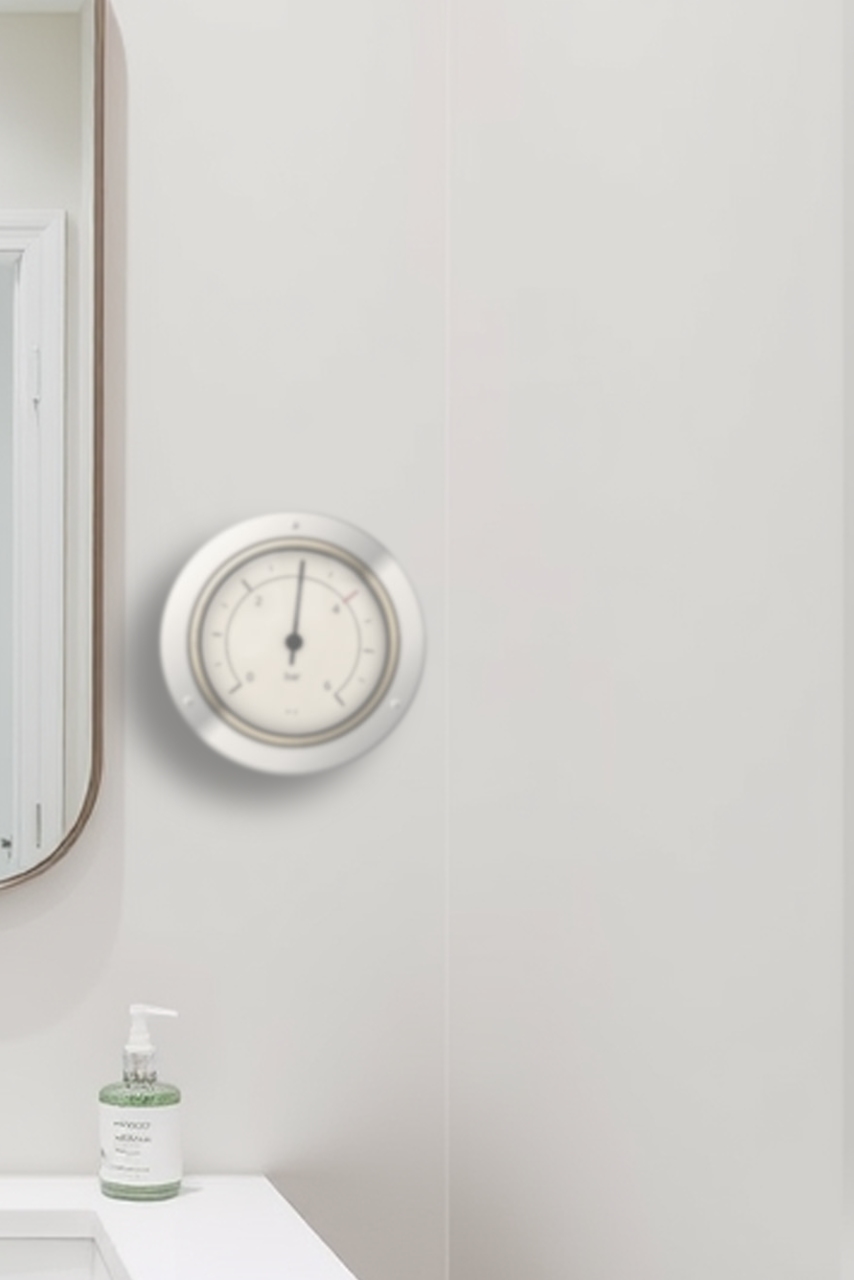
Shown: bar 3
